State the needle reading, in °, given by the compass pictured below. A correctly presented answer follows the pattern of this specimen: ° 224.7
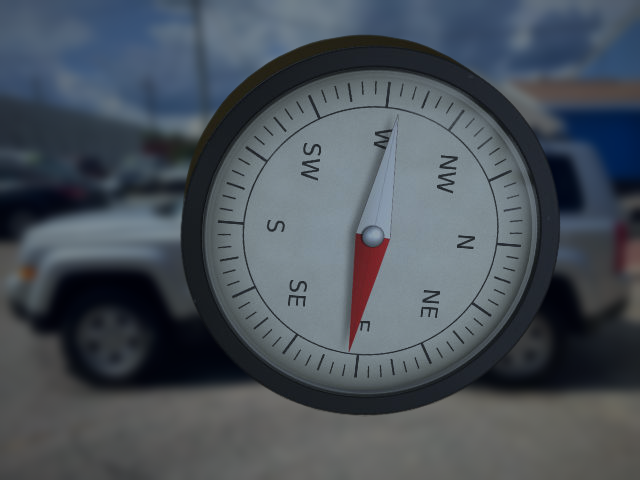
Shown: ° 95
